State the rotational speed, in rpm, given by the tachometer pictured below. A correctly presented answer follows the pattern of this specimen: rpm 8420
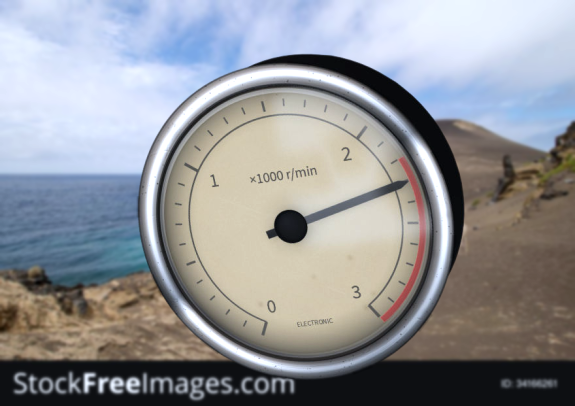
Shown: rpm 2300
